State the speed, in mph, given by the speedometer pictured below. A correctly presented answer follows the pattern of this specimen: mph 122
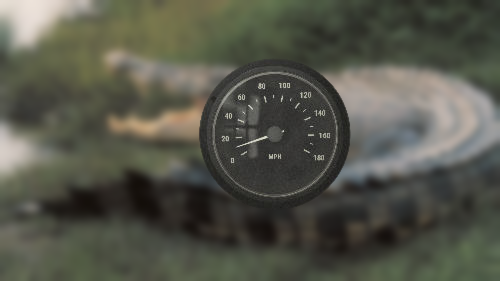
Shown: mph 10
